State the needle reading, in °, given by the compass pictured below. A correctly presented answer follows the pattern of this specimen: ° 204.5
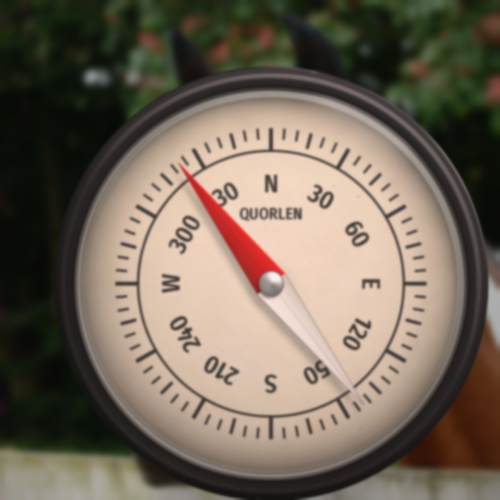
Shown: ° 322.5
